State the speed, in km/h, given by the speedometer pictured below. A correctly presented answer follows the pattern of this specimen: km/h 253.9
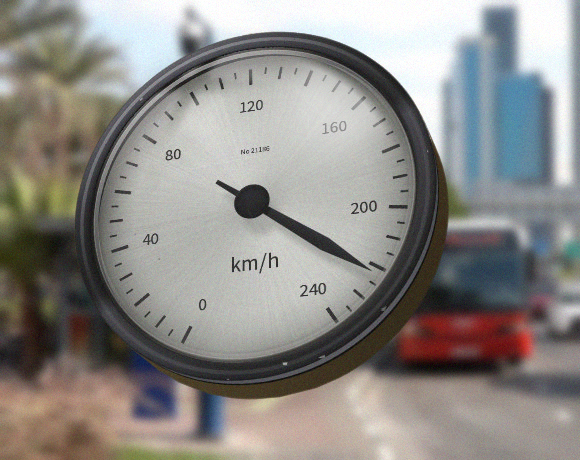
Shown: km/h 222.5
